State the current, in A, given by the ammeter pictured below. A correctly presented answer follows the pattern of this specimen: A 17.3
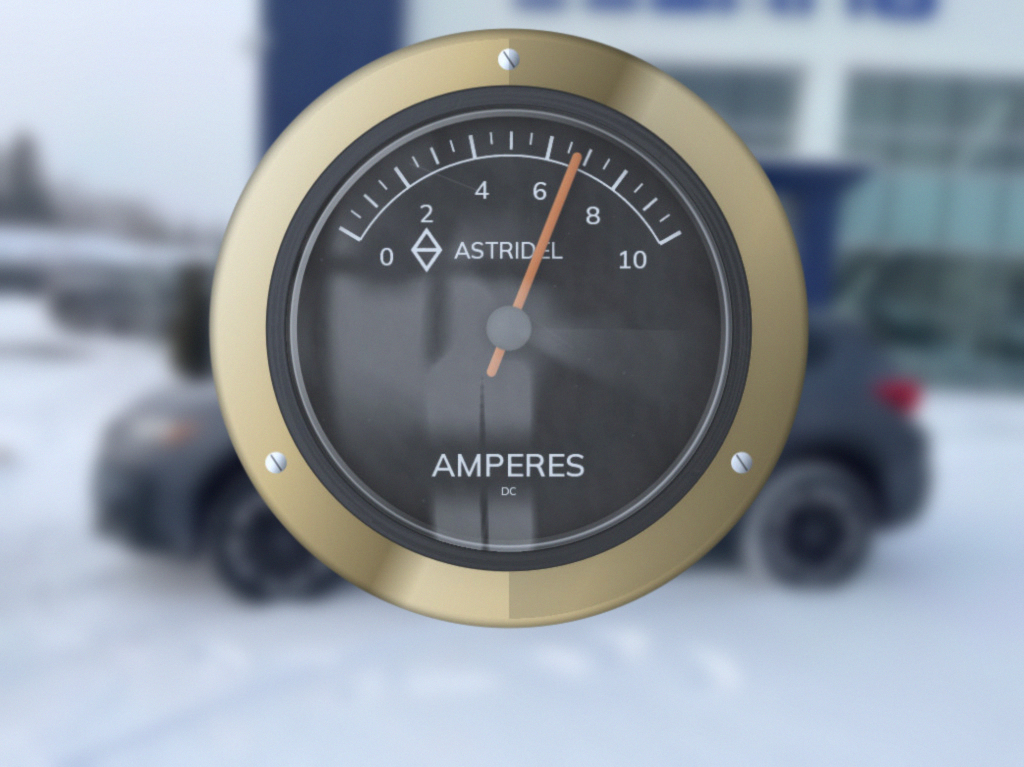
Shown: A 6.75
